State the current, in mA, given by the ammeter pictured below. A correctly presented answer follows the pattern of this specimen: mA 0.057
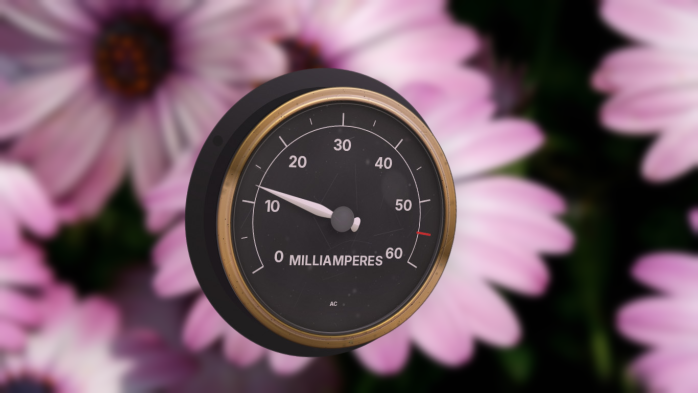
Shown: mA 12.5
